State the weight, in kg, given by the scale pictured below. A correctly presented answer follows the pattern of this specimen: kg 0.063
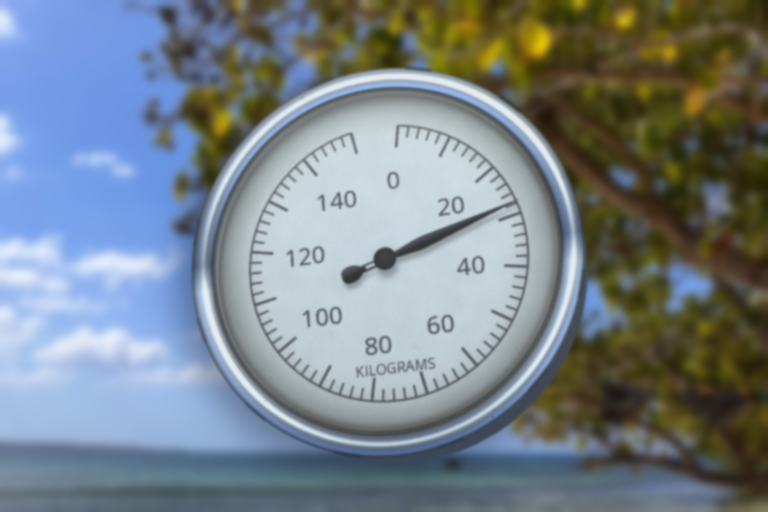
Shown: kg 28
